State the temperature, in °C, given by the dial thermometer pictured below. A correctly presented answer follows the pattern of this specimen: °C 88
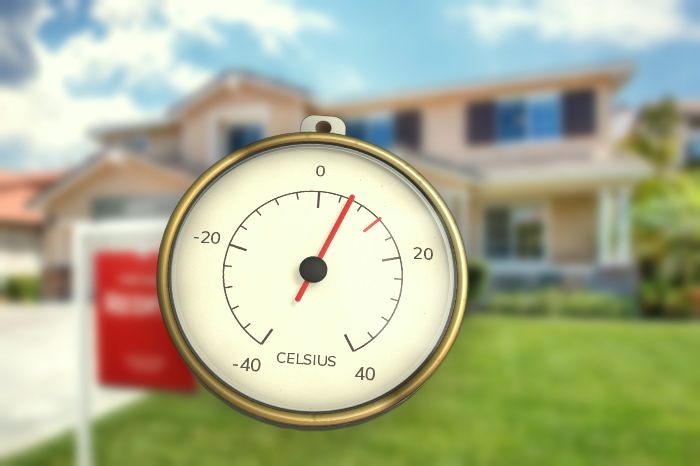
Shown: °C 6
